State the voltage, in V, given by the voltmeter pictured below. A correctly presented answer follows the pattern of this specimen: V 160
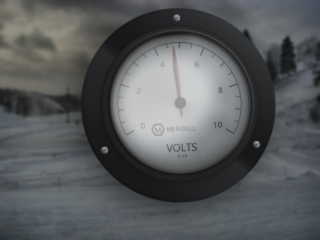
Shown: V 4.75
